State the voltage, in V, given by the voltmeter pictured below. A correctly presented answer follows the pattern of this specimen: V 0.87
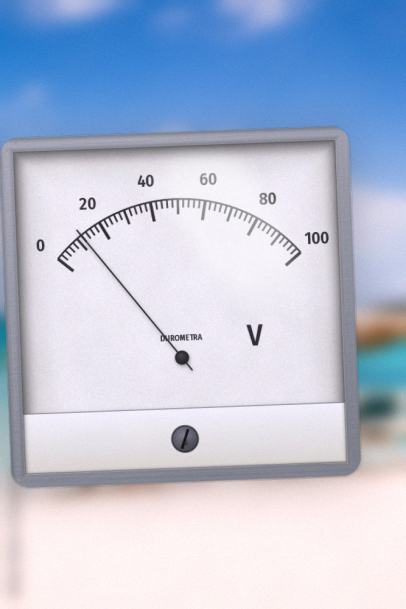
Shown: V 12
